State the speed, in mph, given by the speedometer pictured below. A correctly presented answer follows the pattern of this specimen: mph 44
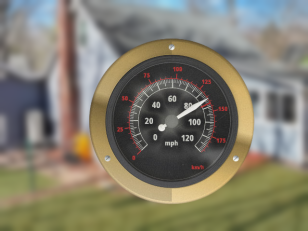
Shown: mph 85
